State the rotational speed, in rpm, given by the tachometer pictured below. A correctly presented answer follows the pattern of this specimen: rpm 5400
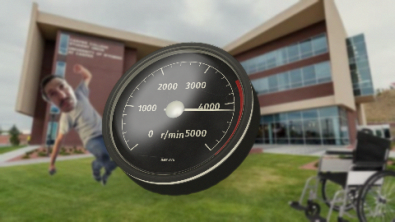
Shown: rpm 4200
